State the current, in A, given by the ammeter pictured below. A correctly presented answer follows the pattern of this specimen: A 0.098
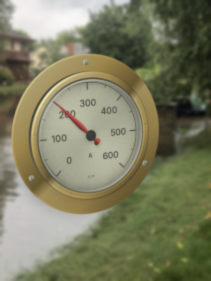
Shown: A 200
